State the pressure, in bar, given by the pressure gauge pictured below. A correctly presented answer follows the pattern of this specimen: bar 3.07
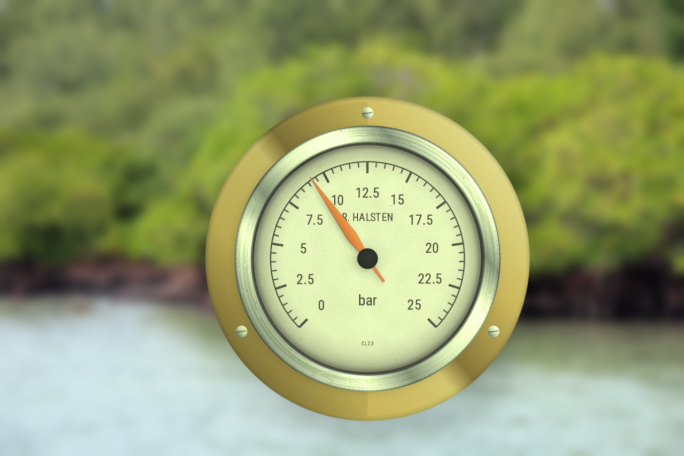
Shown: bar 9.25
